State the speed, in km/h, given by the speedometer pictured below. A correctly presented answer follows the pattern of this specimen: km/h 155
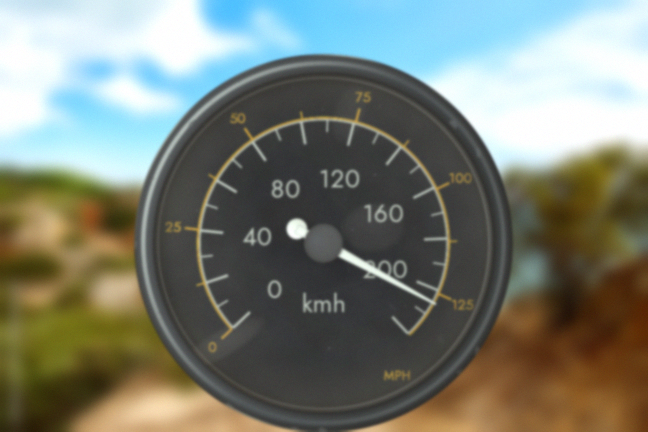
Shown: km/h 205
